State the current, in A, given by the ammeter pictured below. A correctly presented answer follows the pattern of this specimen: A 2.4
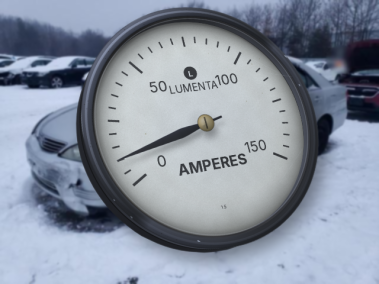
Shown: A 10
